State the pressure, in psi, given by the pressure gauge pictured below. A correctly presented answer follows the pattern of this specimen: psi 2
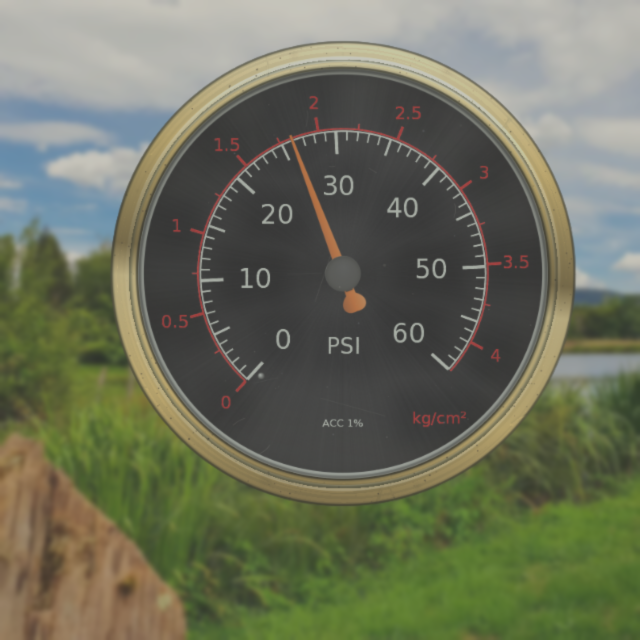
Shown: psi 26
